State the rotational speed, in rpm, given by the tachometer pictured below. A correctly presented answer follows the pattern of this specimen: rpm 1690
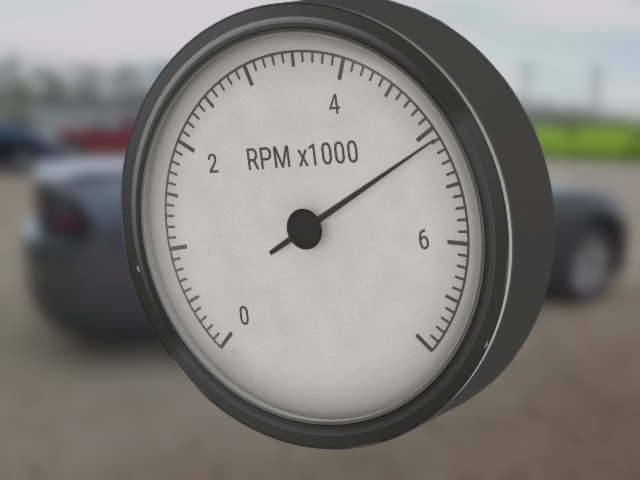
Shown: rpm 5100
